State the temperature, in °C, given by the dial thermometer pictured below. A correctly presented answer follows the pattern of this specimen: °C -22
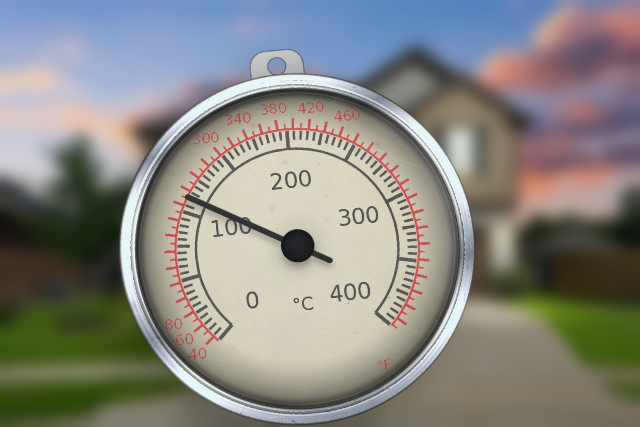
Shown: °C 110
